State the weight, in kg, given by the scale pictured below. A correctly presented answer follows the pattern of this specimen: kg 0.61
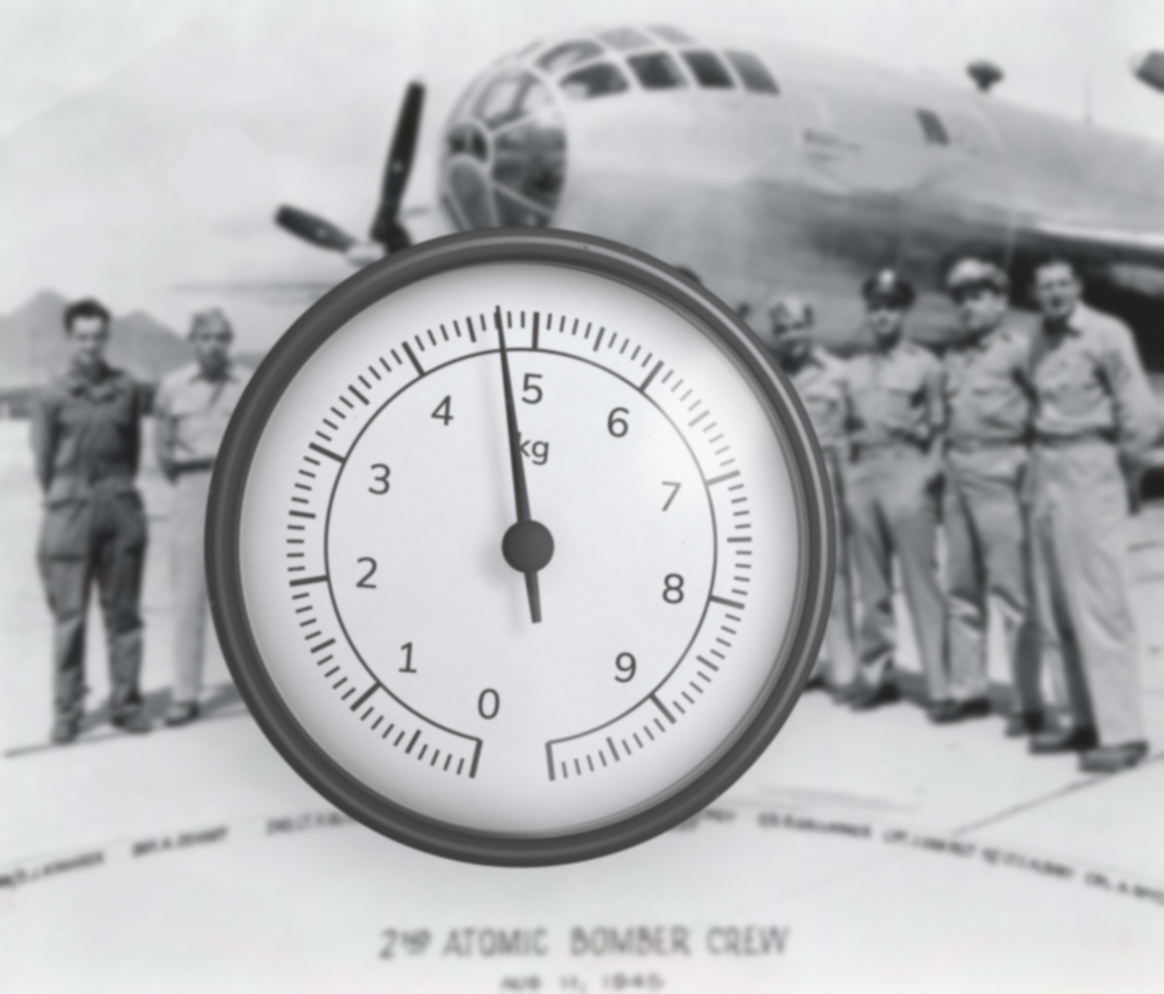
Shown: kg 4.7
